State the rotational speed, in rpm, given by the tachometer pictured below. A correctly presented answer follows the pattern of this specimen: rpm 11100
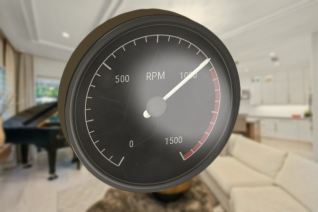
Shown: rpm 1000
